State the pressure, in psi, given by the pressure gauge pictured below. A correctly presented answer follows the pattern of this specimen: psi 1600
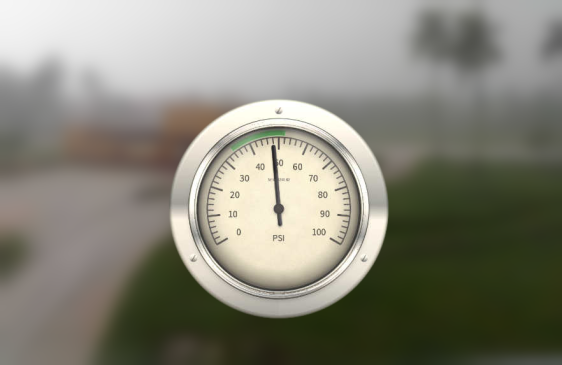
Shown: psi 48
